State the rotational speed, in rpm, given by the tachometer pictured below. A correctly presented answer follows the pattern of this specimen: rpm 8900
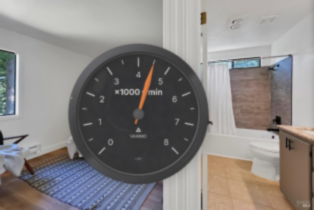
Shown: rpm 4500
